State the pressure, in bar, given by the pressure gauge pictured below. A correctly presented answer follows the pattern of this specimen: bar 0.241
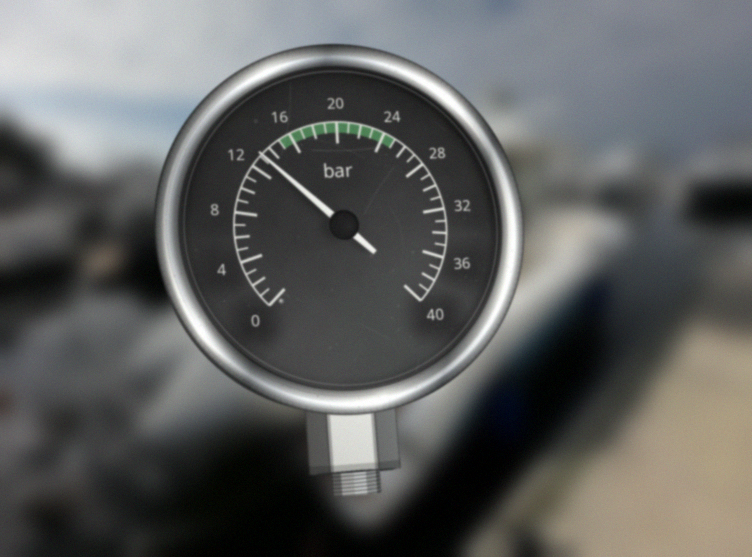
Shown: bar 13
